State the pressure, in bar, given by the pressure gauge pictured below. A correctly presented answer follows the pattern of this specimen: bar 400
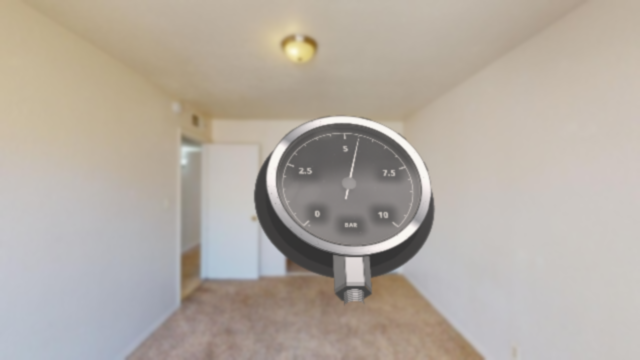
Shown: bar 5.5
